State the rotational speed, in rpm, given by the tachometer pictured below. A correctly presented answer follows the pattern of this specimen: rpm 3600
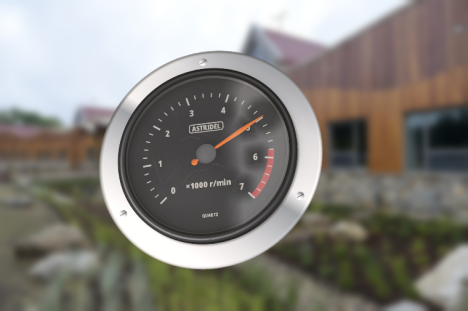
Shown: rpm 5000
